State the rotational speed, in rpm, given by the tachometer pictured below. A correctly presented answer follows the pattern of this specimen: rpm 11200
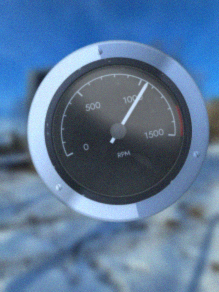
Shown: rpm 1050
